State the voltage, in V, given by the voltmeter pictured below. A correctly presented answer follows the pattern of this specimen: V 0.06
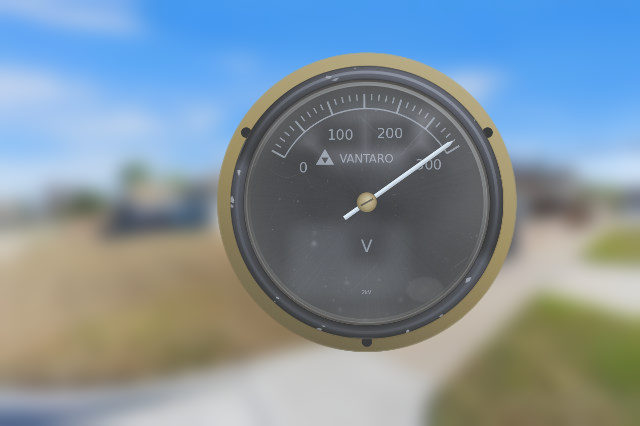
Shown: V 290
